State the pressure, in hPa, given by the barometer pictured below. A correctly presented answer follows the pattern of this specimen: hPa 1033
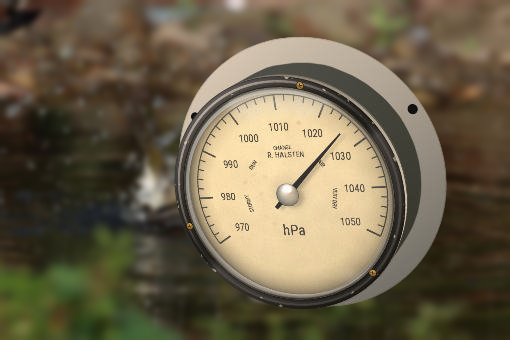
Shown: hPa 1026
